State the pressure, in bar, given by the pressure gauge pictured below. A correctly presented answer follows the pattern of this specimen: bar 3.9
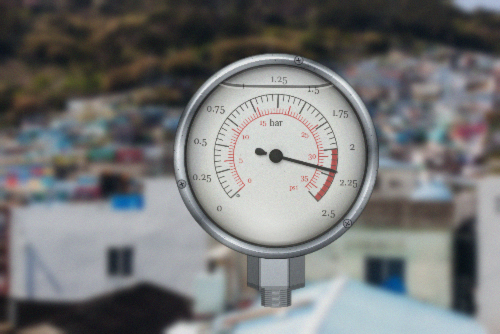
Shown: bar 2.2
